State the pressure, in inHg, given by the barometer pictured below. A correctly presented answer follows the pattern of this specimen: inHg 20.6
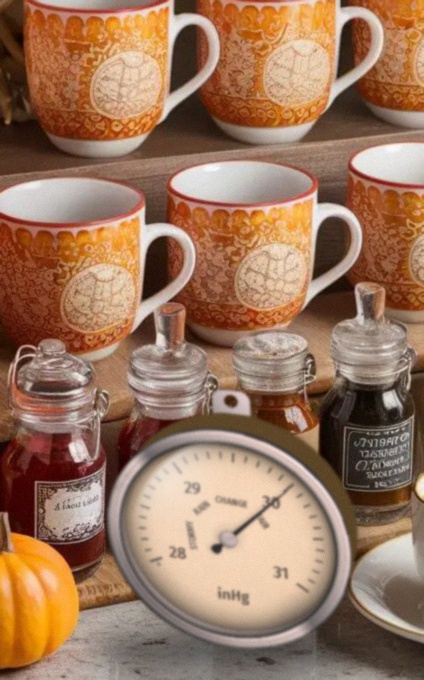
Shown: inHg 30
